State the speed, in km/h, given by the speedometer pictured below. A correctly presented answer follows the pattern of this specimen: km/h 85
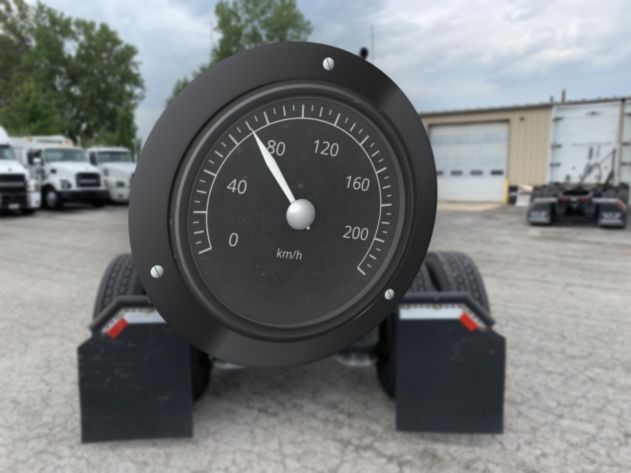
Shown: km/h 70
